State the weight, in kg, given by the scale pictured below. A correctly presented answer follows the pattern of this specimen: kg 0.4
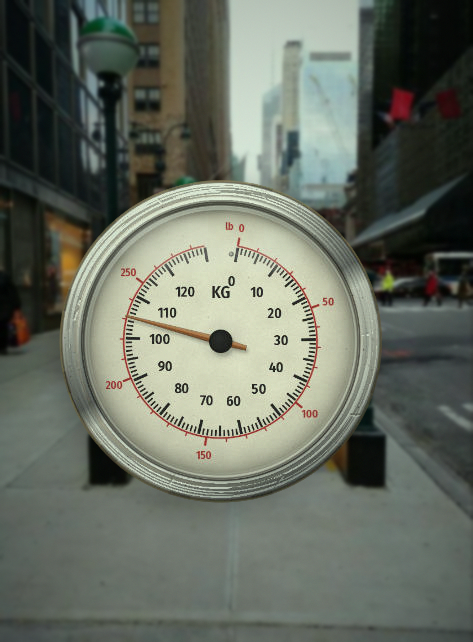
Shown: kg 105
